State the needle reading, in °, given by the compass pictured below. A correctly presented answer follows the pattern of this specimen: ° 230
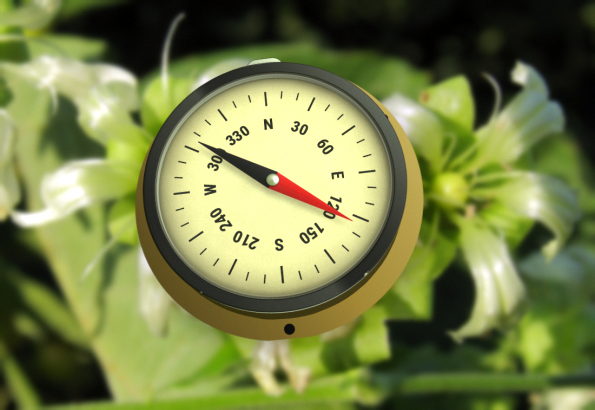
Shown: ° 125
